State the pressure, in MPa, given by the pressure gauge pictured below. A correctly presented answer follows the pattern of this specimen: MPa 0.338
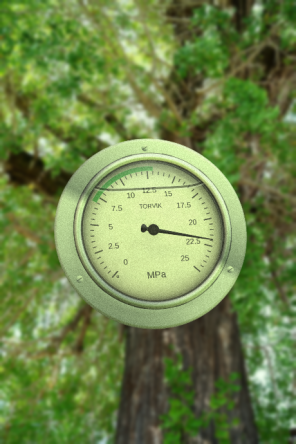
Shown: MPa 22
